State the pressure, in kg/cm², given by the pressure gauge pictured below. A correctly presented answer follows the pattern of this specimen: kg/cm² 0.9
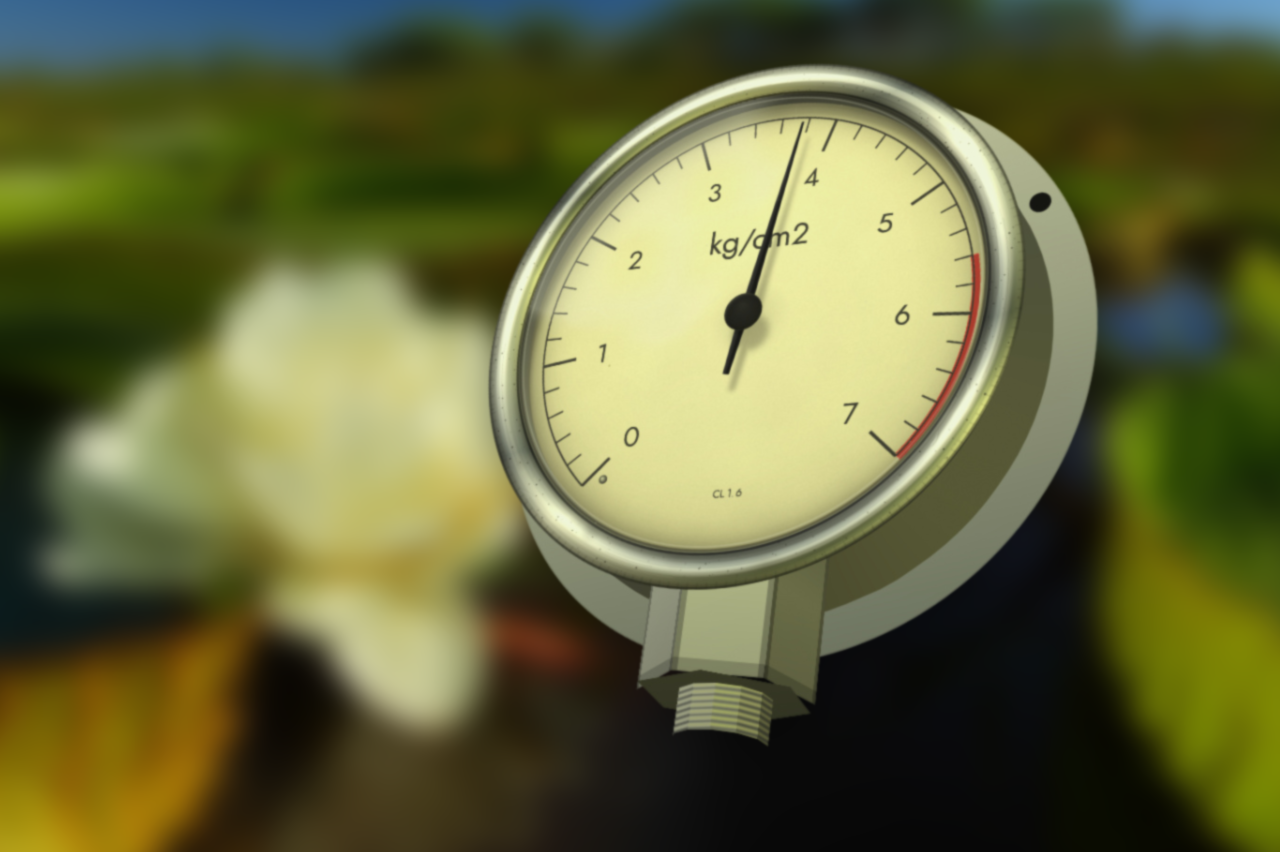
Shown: kg/cm² 3.8
